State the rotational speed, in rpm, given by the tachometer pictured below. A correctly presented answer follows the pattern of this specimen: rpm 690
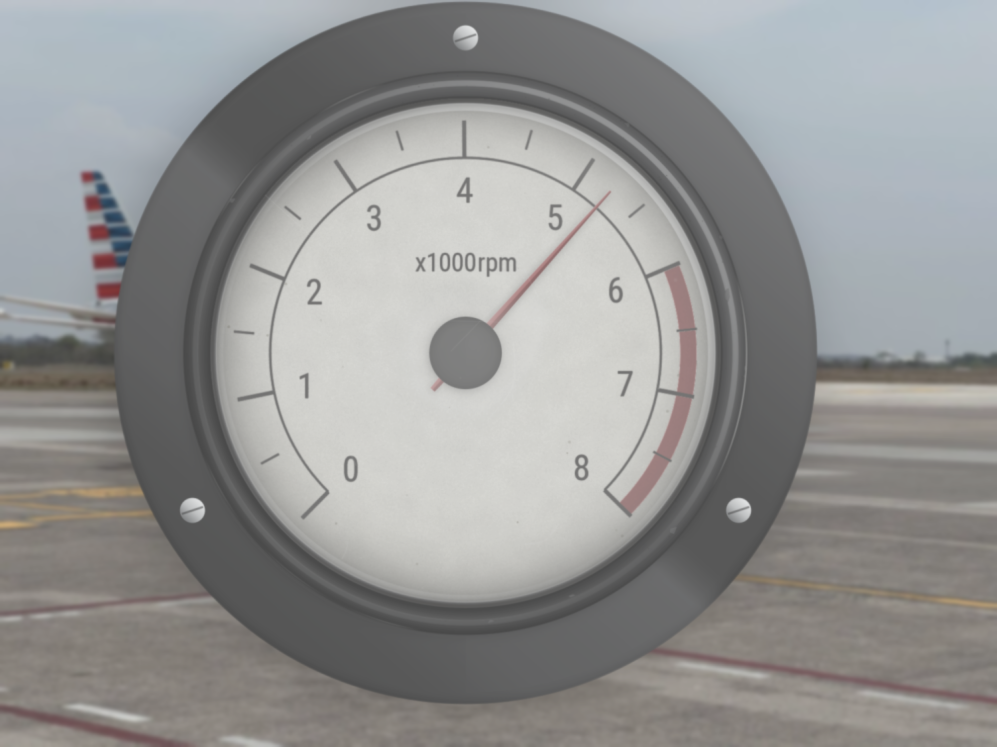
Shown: rpm 5250
